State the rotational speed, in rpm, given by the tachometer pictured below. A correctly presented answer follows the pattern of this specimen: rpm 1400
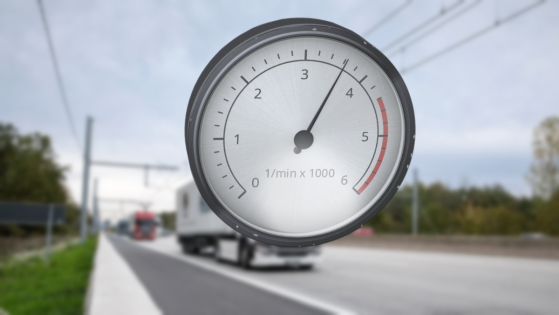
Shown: rpm 3600
